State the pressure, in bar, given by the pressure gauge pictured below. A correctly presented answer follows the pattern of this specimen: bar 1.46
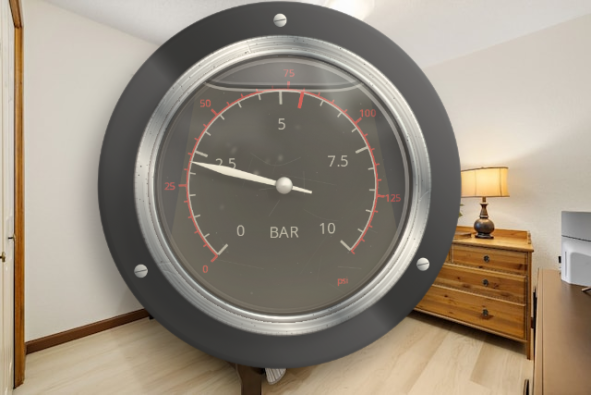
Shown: bar 2.25
